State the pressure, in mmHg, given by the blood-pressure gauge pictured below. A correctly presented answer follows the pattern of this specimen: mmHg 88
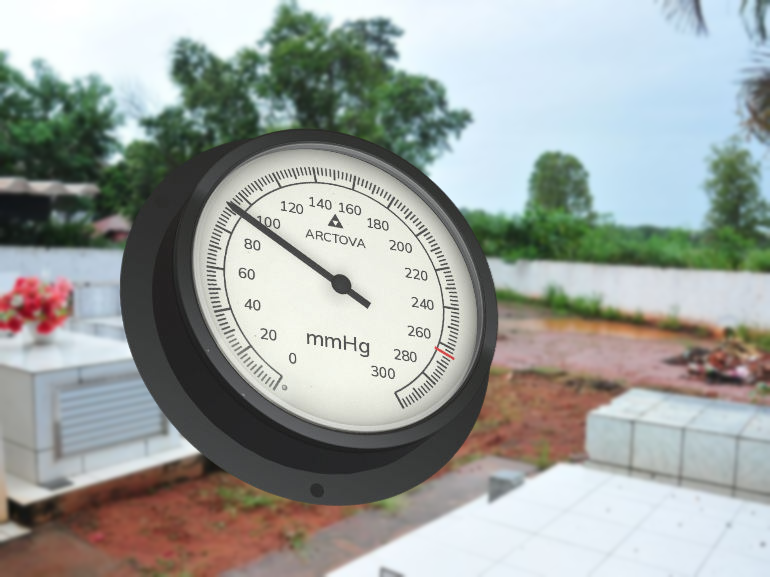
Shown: mmHg 90
